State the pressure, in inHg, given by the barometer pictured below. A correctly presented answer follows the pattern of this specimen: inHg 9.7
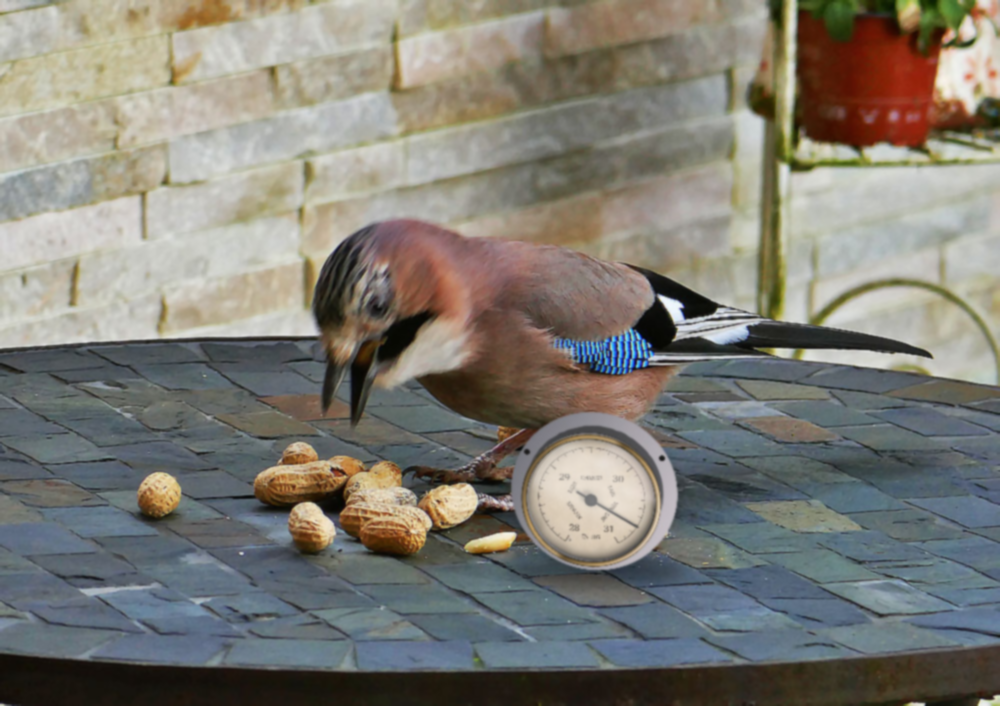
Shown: inHg 30.7
